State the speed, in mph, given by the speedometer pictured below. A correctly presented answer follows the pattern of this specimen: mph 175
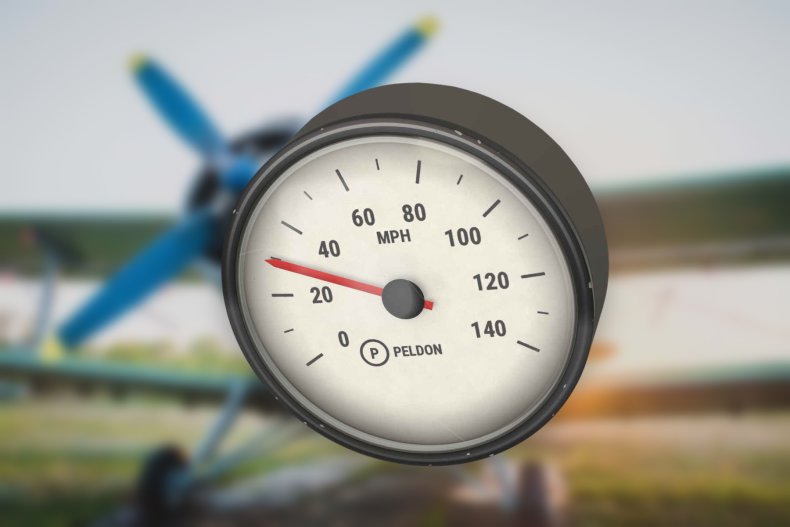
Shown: mph 30
